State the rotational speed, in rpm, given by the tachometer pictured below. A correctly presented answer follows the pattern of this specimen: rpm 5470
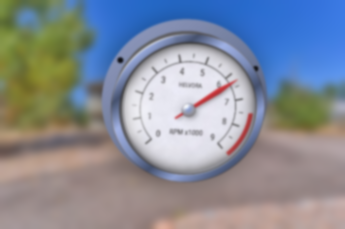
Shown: rpm 6250
